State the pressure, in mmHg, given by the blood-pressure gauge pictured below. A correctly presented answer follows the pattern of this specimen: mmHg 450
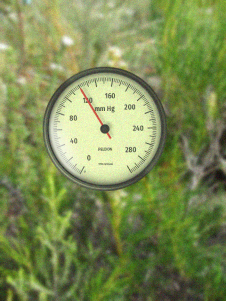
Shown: mmHg 120
